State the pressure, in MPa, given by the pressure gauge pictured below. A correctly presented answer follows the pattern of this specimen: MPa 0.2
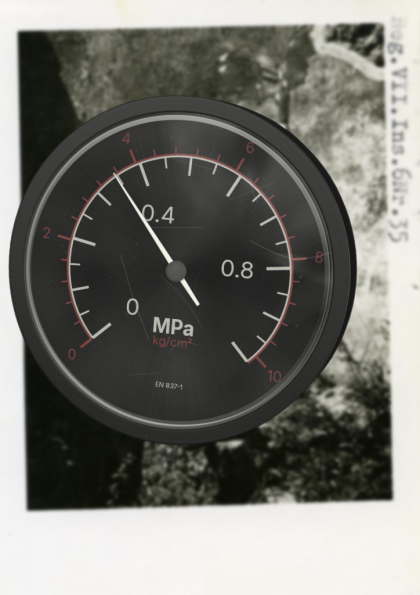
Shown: MPa 0.35
